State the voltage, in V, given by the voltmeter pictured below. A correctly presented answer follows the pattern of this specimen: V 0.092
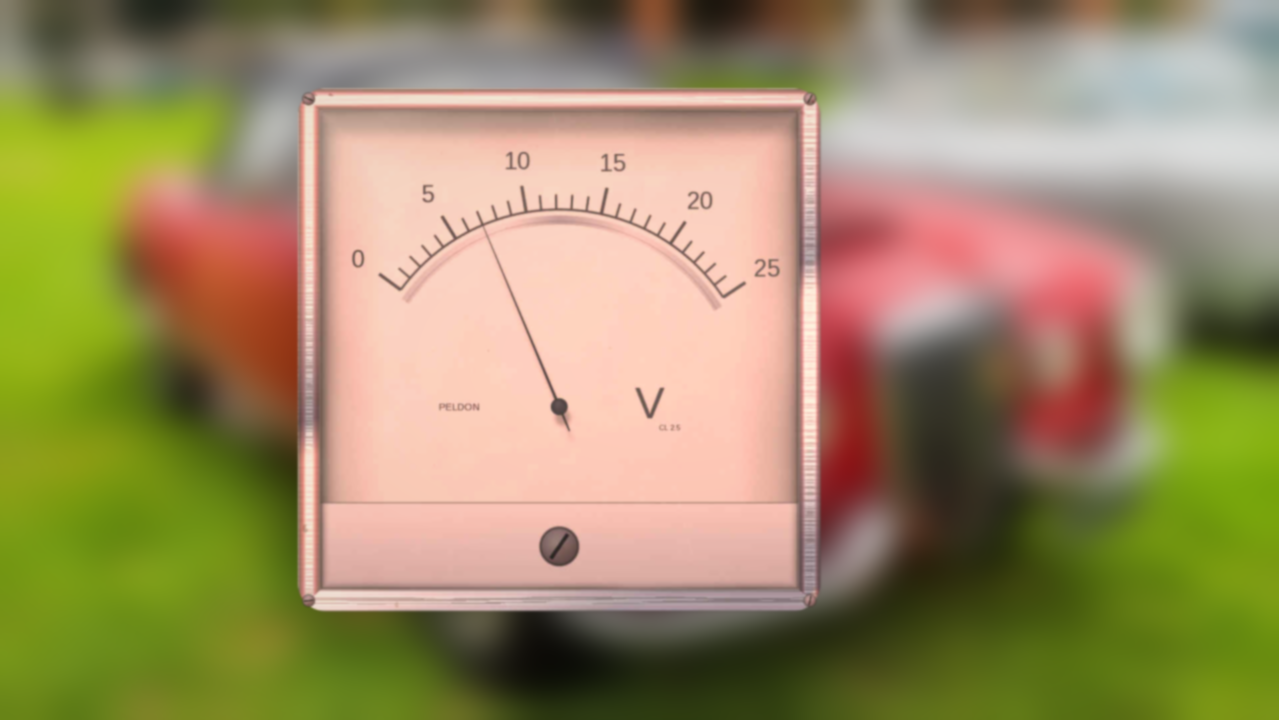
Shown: V 7
